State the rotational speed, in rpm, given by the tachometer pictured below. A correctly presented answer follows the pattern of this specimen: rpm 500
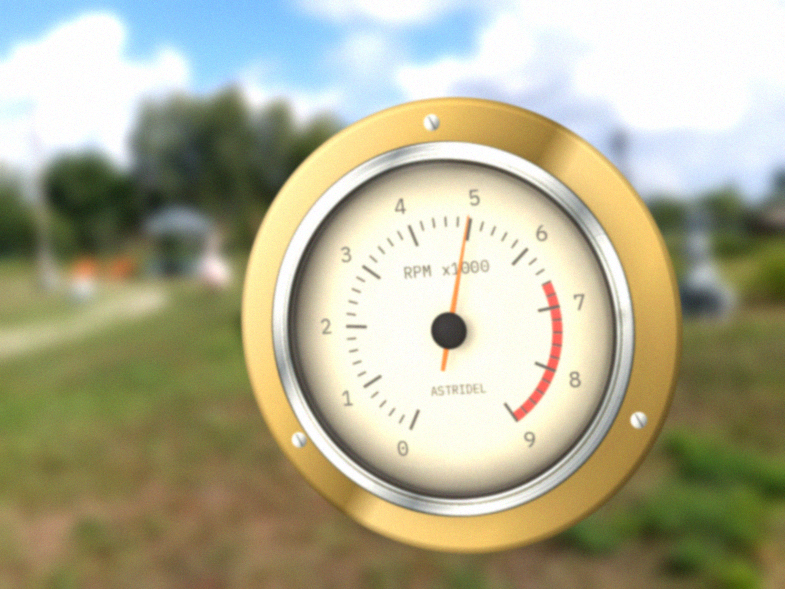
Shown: rpm 5000
